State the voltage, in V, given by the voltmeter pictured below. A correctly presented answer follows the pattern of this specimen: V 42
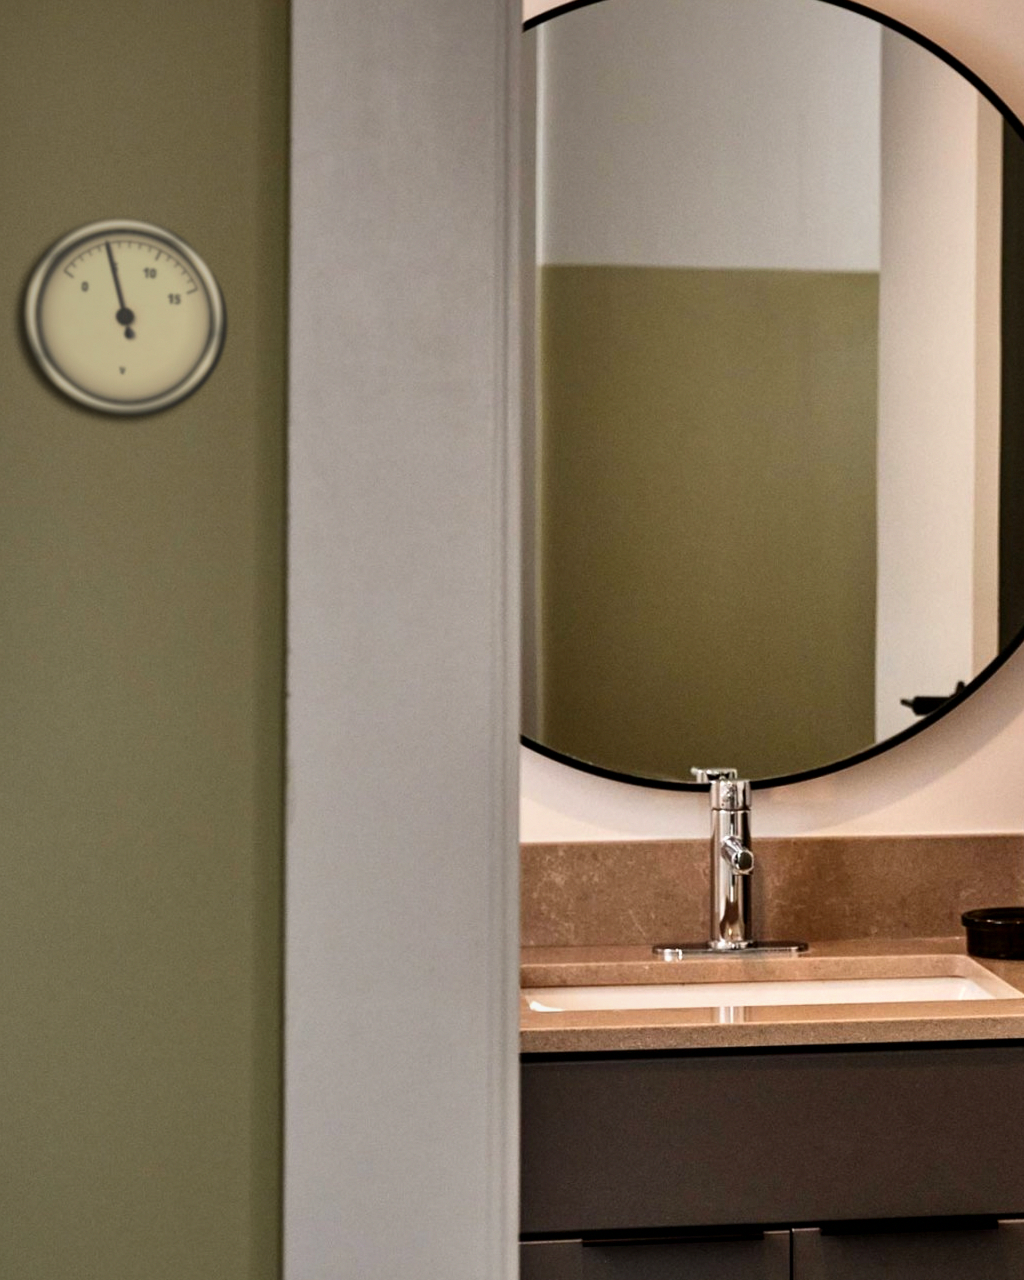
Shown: V 5
